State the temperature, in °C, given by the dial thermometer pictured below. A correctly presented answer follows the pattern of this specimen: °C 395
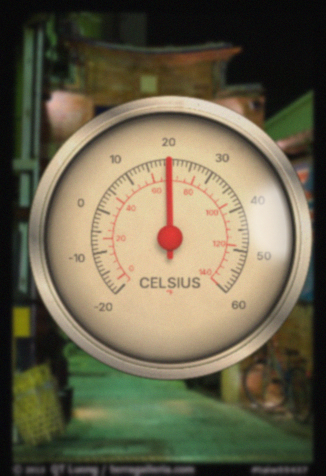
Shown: °C 20
